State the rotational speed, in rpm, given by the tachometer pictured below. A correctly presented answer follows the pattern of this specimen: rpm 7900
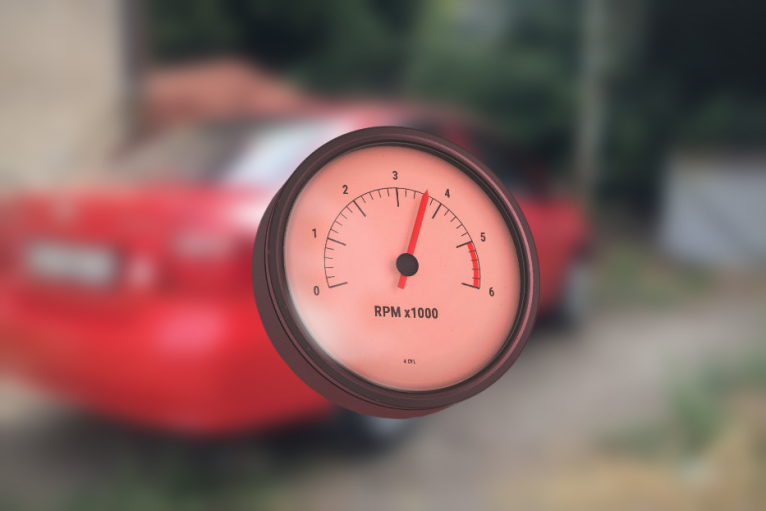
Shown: rpm 3600
